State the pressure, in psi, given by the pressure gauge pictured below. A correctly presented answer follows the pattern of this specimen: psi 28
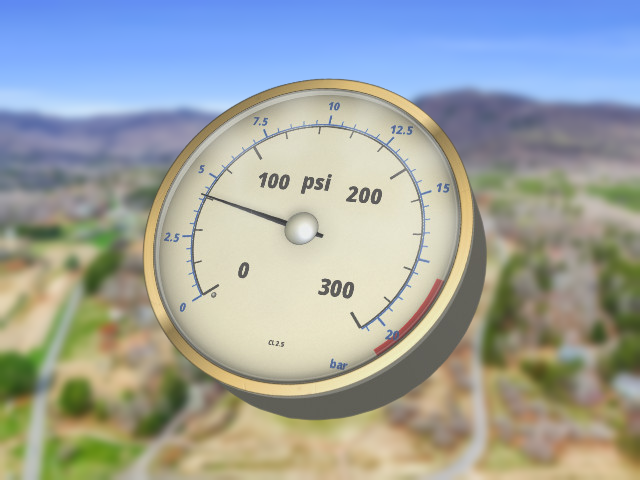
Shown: psi 60
